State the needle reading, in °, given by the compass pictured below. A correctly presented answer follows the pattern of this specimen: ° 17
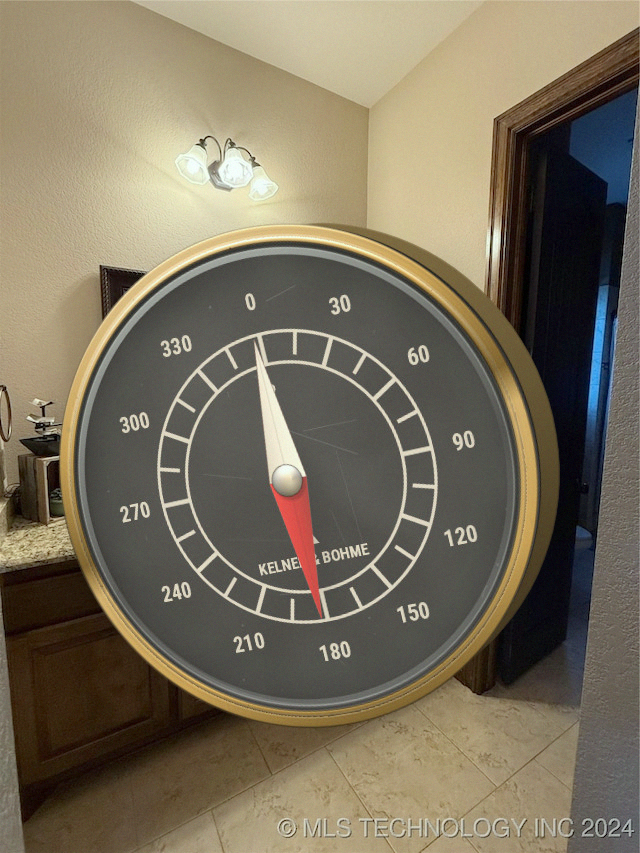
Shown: ° 180
